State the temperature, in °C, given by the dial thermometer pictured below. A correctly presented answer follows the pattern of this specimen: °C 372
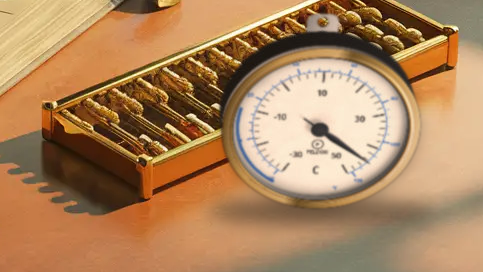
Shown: °C 44
